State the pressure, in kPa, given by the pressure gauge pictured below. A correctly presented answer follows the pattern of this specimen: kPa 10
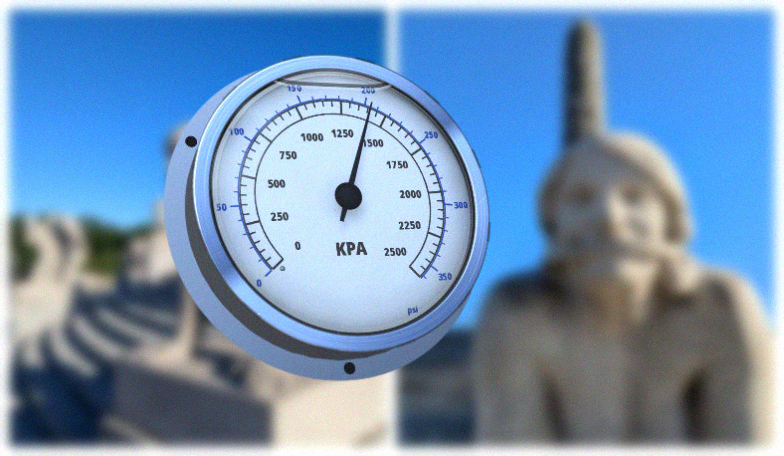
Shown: kPa 1400
